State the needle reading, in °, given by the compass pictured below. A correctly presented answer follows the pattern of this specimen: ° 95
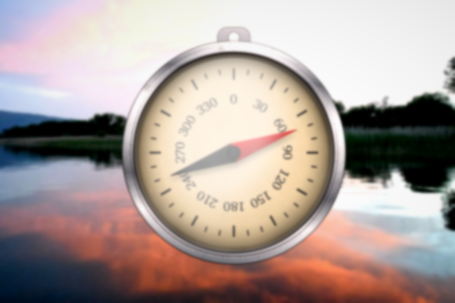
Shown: ° 70
